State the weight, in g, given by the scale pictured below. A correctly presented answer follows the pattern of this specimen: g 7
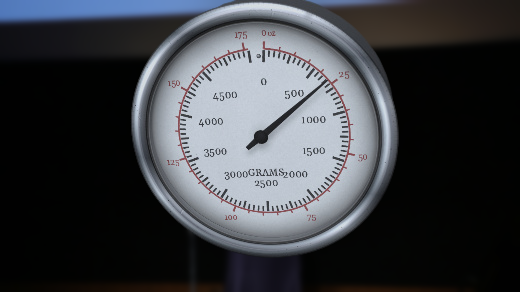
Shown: g 650
